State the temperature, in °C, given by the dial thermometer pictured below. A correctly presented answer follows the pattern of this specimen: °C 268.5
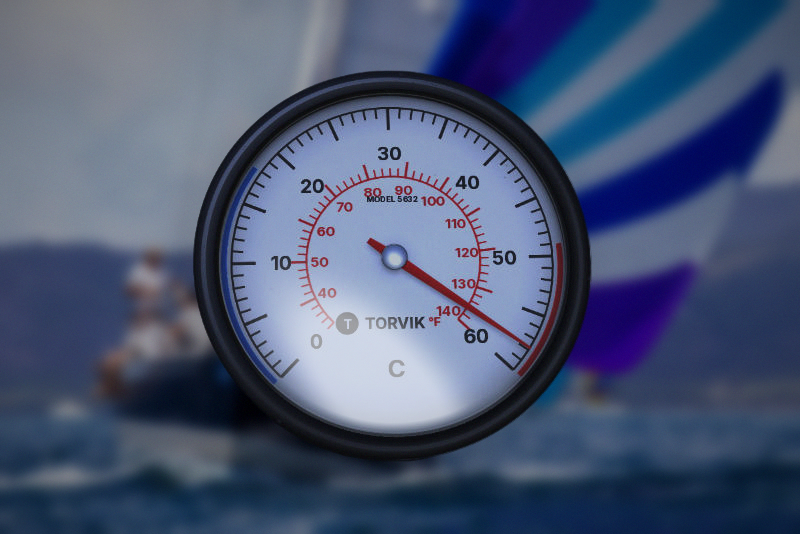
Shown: °C 58
